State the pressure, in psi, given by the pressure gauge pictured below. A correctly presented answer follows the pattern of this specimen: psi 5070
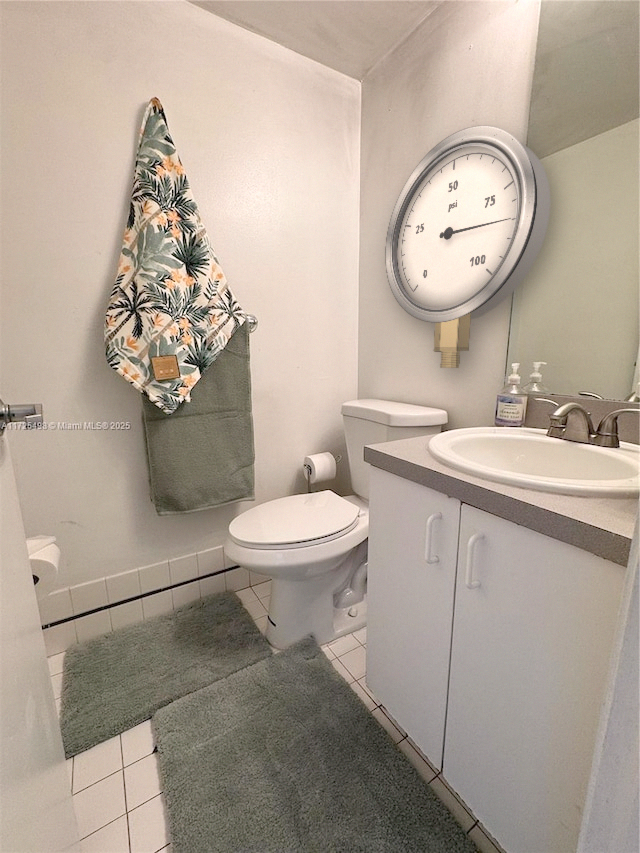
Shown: psi 85
